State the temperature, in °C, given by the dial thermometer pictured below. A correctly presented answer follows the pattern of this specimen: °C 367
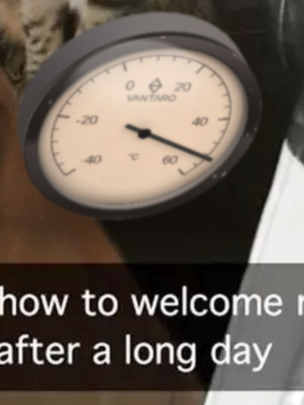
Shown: °C 52
